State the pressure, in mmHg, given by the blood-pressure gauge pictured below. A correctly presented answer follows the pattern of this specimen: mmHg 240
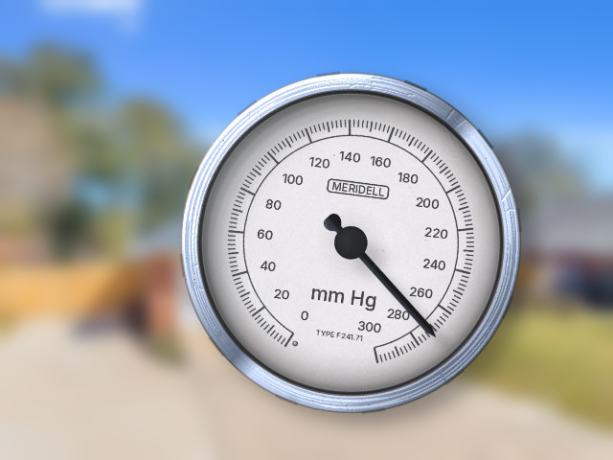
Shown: mmHg 272
